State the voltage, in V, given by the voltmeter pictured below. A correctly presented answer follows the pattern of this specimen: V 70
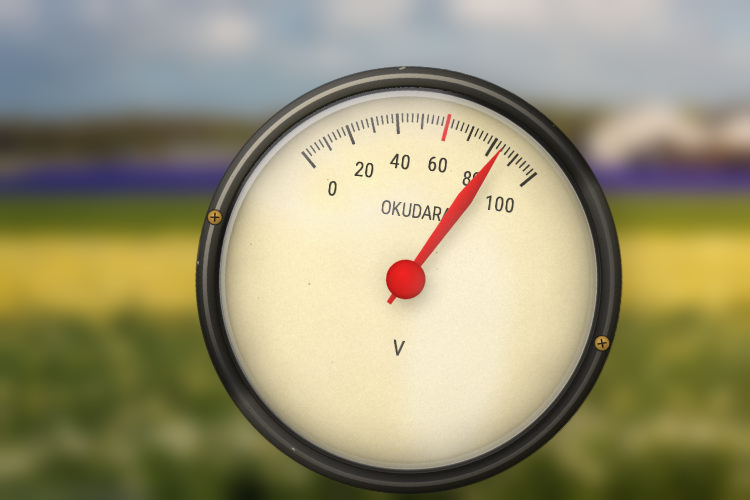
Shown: V 84
